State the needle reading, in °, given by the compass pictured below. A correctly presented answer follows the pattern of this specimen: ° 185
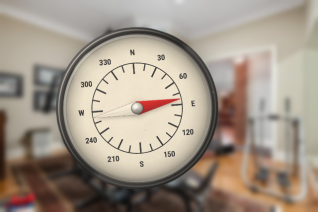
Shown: ° 82.5
